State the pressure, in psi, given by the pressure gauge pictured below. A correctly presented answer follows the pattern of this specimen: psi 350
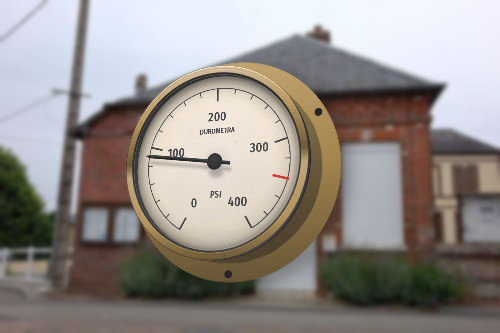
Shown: psi 90
